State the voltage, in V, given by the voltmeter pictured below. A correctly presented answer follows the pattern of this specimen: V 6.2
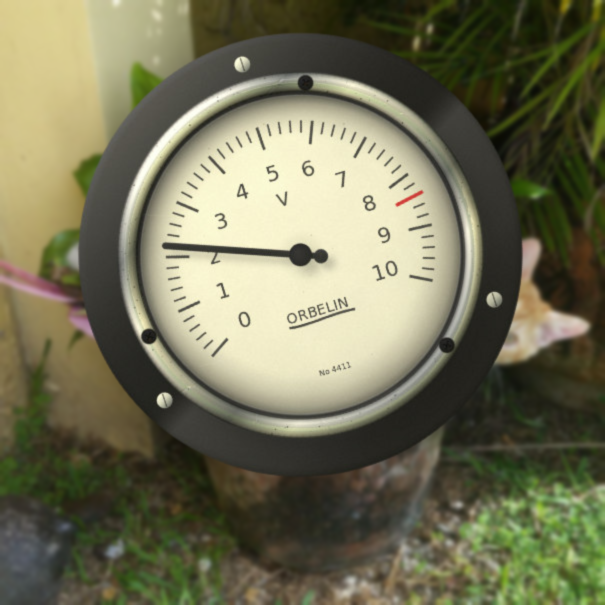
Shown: V 2.2
